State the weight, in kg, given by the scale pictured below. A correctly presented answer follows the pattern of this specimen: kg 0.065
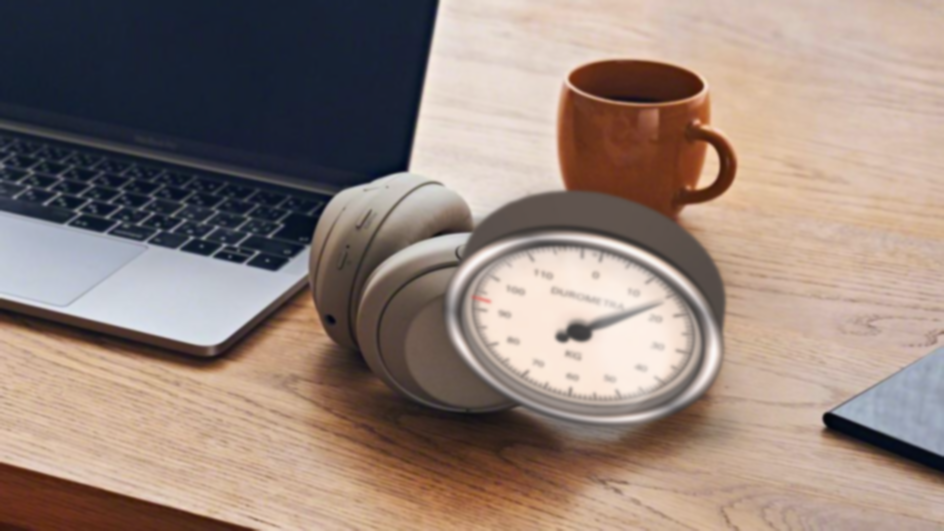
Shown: kg 15
